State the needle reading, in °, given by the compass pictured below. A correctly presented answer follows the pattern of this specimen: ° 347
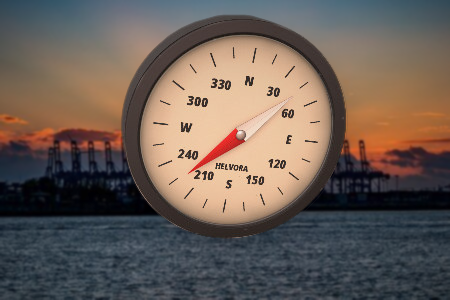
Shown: ° 225
